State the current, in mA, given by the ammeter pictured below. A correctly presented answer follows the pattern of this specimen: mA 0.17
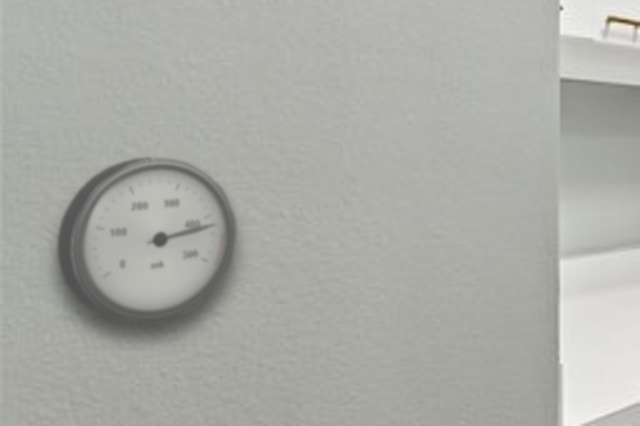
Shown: mA 420
